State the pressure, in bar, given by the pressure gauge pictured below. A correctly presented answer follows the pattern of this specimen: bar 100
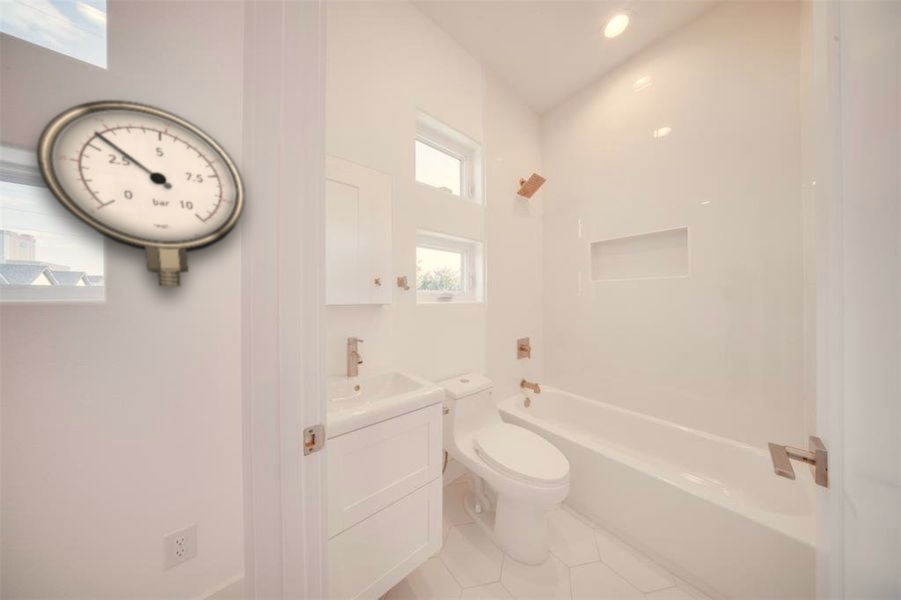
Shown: bar 3
